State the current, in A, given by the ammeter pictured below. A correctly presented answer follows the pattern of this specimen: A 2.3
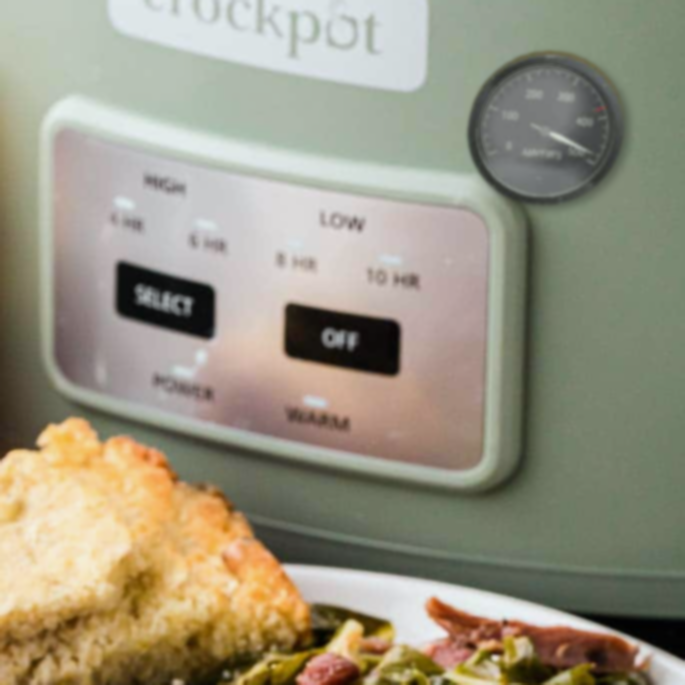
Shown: A 480
